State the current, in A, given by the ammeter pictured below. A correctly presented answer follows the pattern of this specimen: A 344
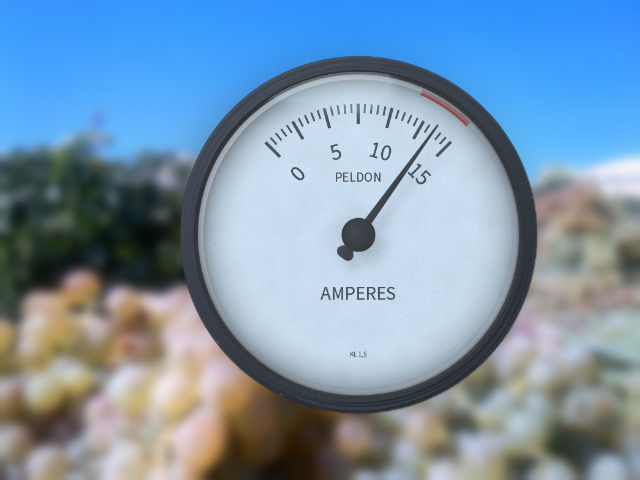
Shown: A 13.5
